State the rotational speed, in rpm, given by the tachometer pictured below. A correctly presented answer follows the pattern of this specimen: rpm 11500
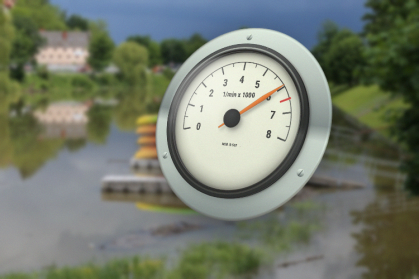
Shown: rpm 6000
